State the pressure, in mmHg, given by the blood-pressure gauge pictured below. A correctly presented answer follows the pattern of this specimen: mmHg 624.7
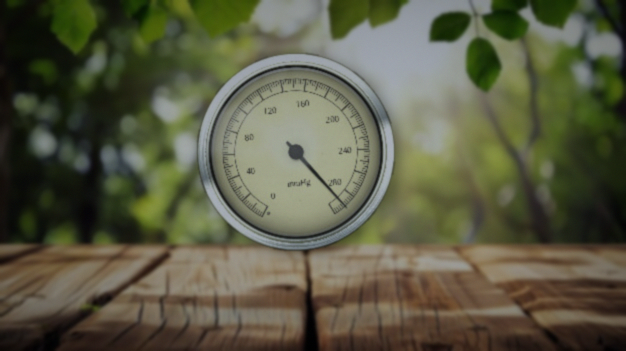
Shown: mmHg 290
